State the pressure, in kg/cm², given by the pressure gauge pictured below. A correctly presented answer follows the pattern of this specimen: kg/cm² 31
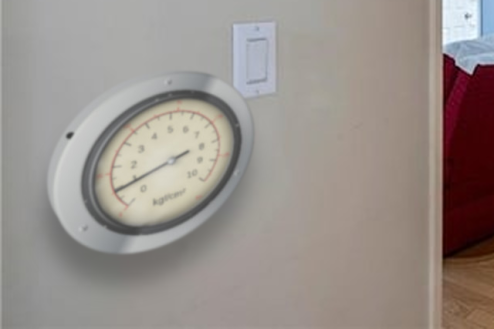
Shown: kg/cm² 1
